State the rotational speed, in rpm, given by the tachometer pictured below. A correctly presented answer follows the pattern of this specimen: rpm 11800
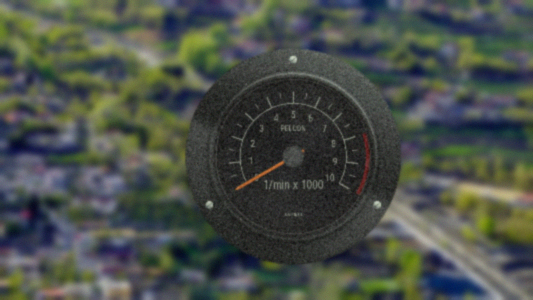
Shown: rpm 0
